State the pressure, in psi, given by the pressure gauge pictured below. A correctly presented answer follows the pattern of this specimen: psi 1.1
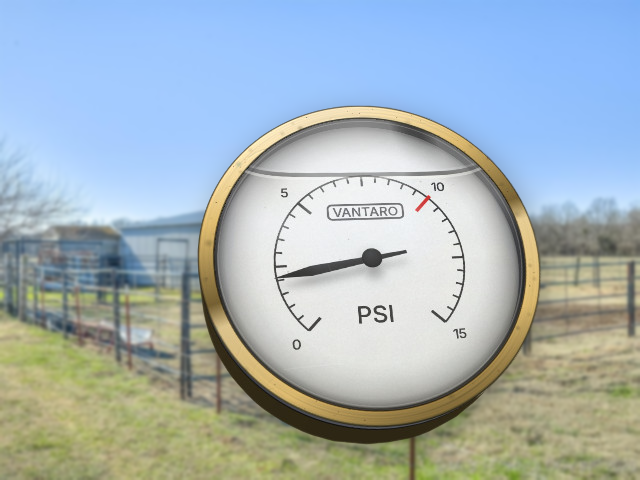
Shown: psi 2
